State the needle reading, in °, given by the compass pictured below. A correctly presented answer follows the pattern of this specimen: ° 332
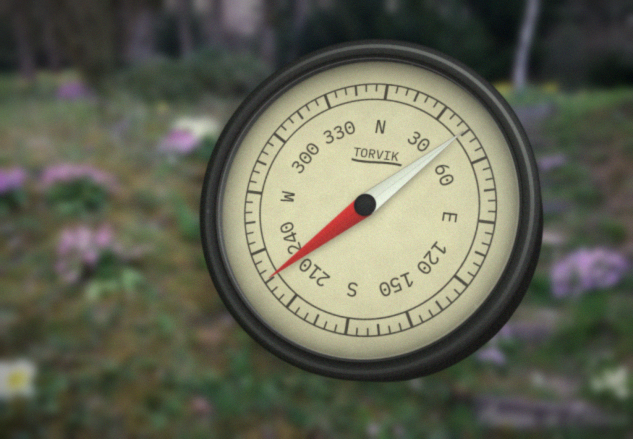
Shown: ° 225
